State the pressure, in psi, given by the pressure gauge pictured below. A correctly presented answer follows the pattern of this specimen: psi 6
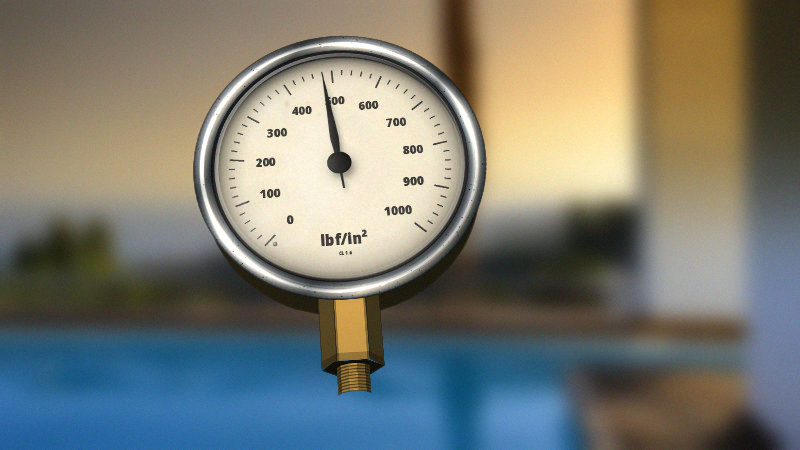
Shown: psi 480
